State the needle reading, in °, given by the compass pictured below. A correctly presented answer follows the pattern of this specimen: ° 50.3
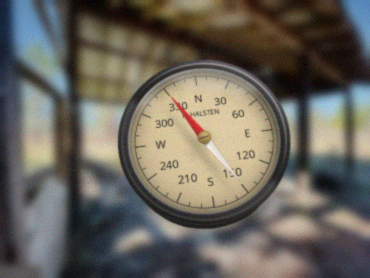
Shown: ° 330
